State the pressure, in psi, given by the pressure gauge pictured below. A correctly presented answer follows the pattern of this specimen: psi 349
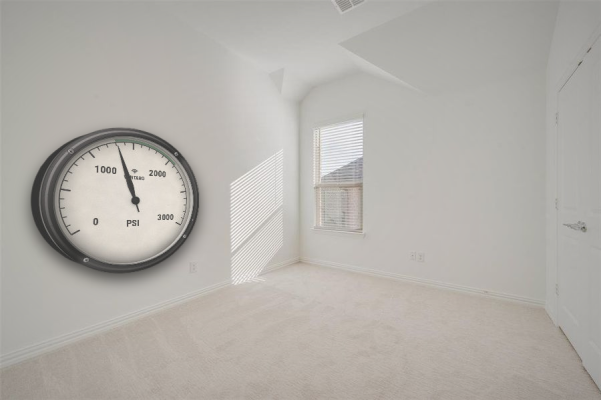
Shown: psi 1300
